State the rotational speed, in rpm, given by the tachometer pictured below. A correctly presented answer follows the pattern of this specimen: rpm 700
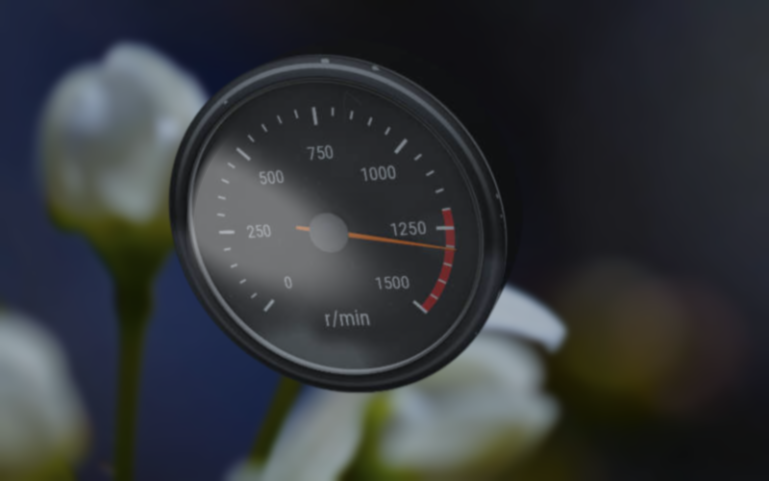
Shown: rpm 1300
